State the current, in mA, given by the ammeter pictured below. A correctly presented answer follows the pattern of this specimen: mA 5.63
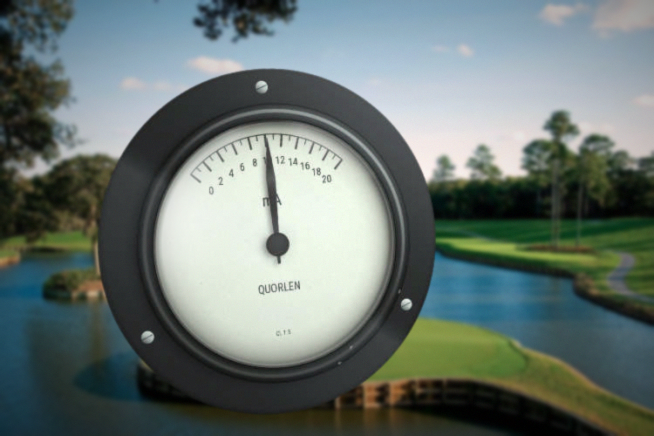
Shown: mA 10
